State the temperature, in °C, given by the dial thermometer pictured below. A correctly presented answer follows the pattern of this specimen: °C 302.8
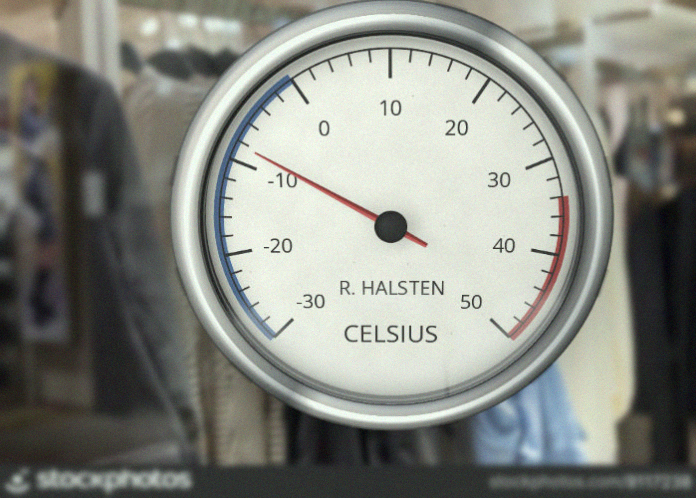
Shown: °C -8
